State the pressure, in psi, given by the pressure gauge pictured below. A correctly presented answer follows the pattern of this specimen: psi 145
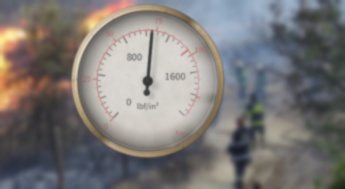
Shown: psi 1050
